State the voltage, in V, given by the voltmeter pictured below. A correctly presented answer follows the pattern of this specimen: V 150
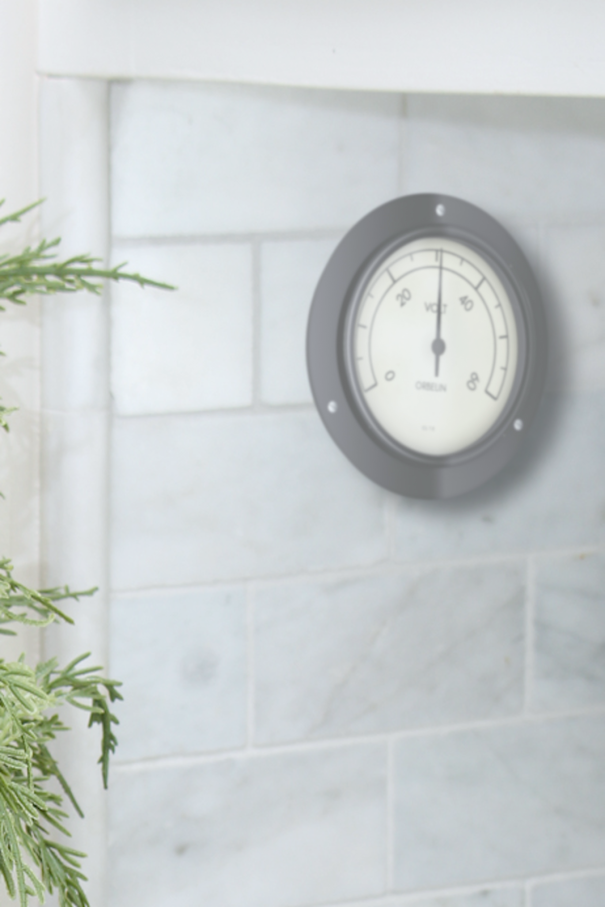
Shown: V 30
